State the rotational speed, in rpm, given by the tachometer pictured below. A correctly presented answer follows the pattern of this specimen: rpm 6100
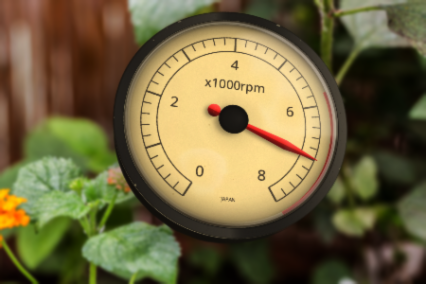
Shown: rpm 7000
